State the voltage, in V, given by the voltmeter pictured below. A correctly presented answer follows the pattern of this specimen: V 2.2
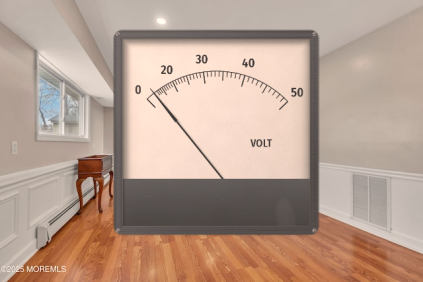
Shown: V 10
